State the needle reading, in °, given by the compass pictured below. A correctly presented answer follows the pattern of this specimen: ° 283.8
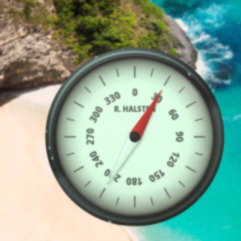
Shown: ° 30
